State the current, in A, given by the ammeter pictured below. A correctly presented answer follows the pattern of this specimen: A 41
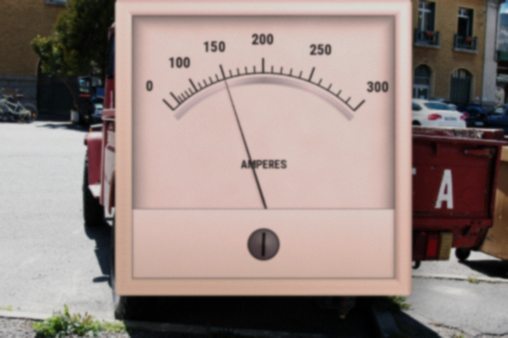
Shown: A 150
